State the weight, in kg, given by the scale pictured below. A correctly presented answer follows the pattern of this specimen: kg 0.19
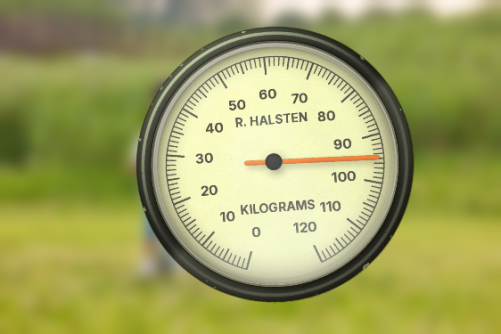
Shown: kg 95
